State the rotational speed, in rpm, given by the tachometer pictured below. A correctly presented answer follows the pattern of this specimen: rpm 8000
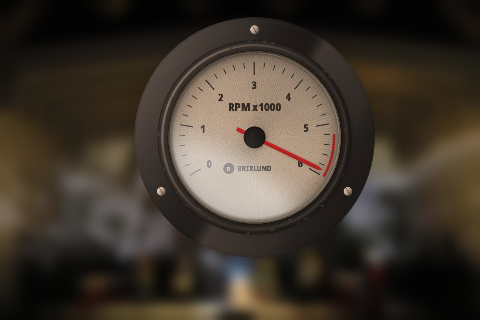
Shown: rpm 5900
